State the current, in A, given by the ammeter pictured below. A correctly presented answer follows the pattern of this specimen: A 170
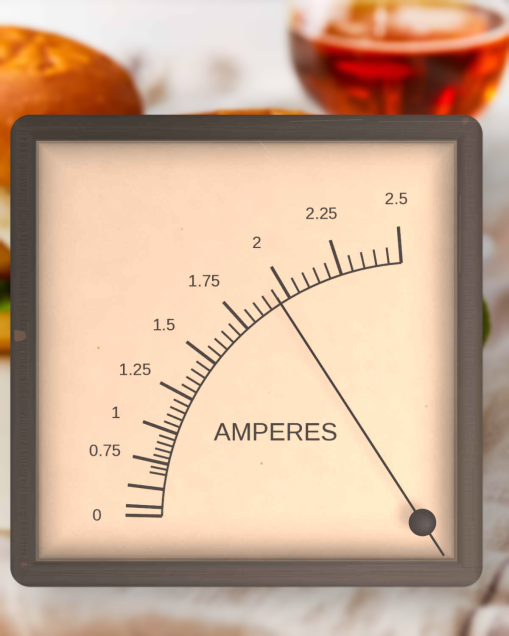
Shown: A 1.95
